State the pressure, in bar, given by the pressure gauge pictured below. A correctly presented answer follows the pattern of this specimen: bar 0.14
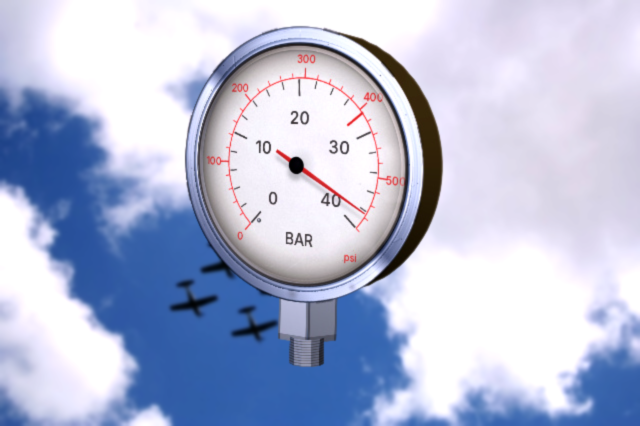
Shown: bar 38
